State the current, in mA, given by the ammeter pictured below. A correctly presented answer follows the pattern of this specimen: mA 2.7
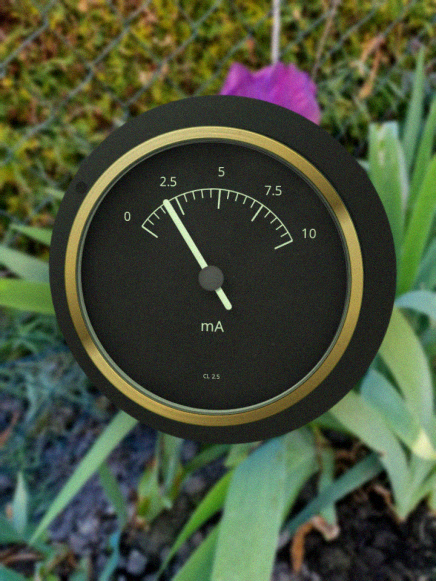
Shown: mA 2
